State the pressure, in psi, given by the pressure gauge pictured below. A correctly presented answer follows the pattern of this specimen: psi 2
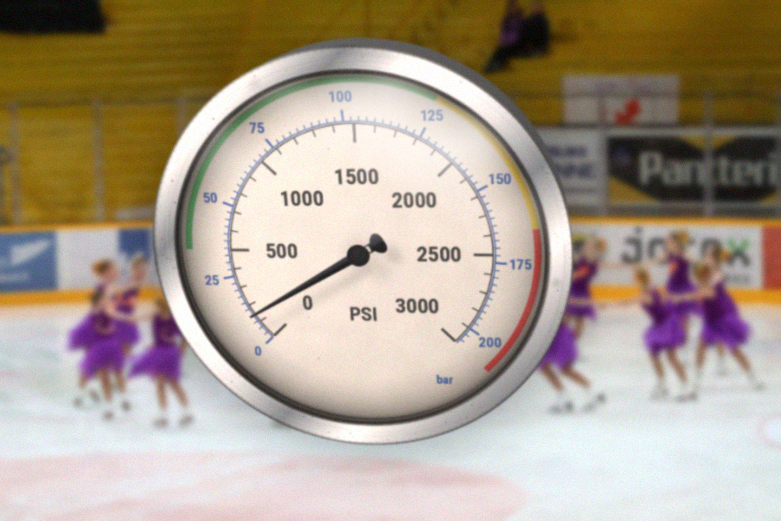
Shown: psi 150
